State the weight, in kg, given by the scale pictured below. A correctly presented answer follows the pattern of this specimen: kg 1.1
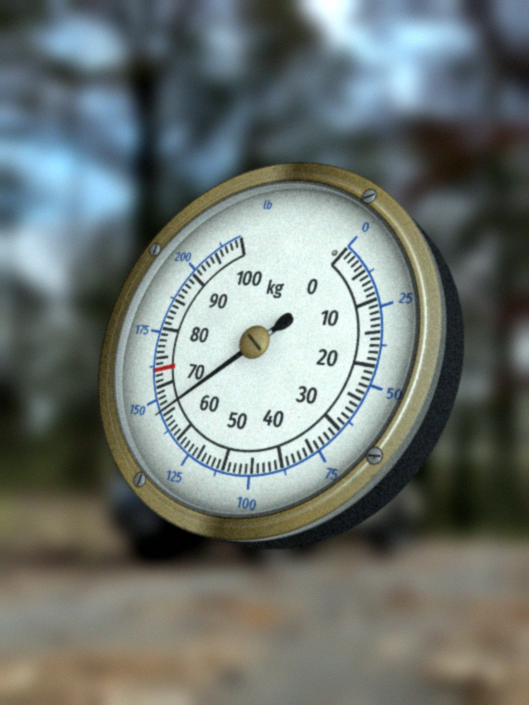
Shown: kg 65
